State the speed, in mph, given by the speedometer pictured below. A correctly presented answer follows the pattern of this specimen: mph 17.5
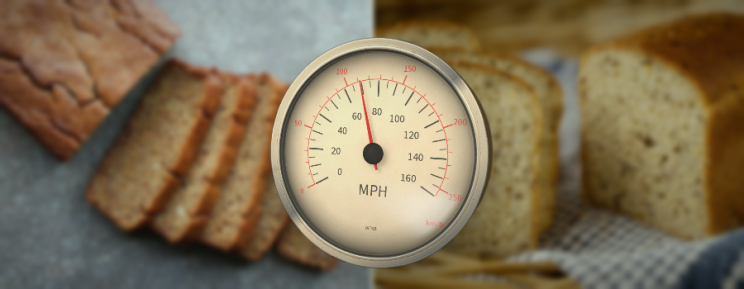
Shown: mph 70
